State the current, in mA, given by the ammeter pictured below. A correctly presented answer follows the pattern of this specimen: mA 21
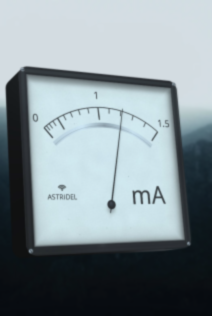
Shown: mA 1.2
